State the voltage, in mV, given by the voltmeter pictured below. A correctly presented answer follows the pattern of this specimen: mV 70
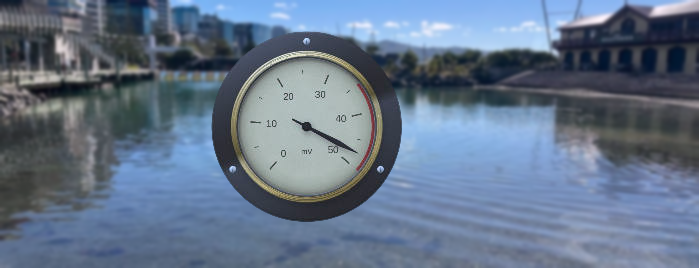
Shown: mV 47.5
